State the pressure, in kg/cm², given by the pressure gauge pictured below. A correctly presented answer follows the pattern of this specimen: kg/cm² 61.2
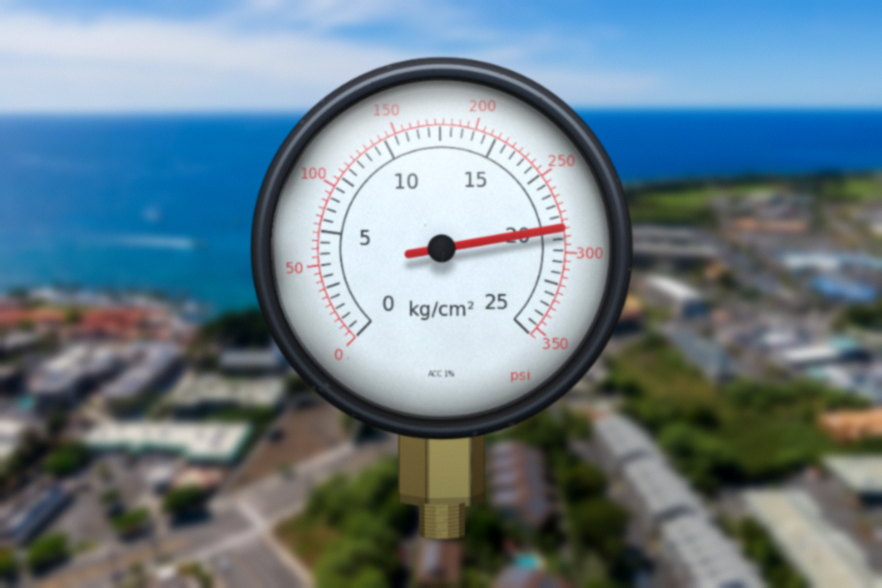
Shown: kg/cm² 20
